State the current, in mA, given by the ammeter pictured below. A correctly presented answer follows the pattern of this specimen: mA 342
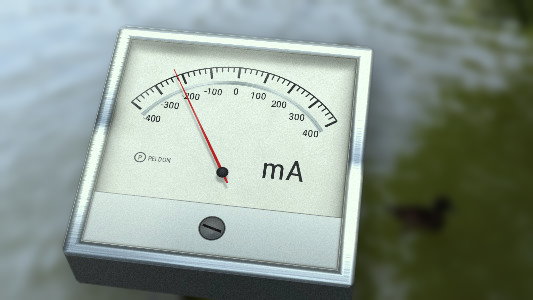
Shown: mA -220
